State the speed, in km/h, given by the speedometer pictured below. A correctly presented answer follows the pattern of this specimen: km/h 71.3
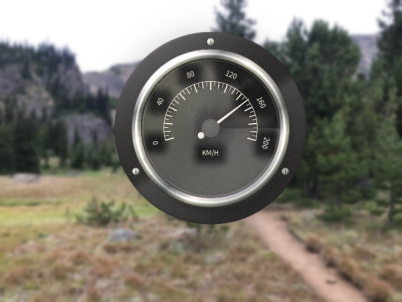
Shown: km/h 150
